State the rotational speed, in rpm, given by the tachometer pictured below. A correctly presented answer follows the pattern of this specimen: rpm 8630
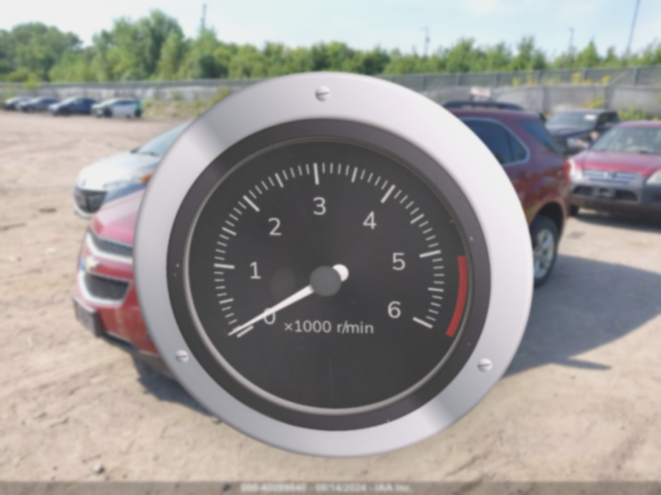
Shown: rpm 100
